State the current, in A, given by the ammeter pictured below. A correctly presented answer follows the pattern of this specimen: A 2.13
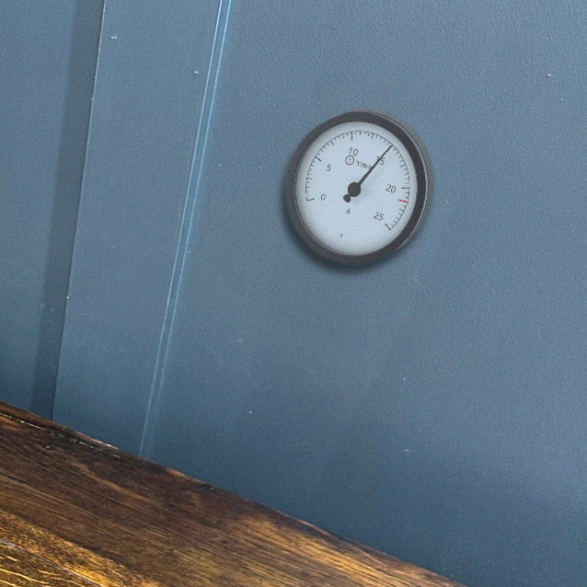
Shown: A 15
